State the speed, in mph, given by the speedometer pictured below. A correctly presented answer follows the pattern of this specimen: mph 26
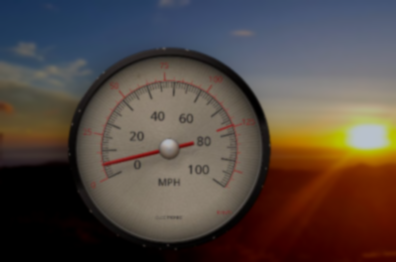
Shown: mph 5
